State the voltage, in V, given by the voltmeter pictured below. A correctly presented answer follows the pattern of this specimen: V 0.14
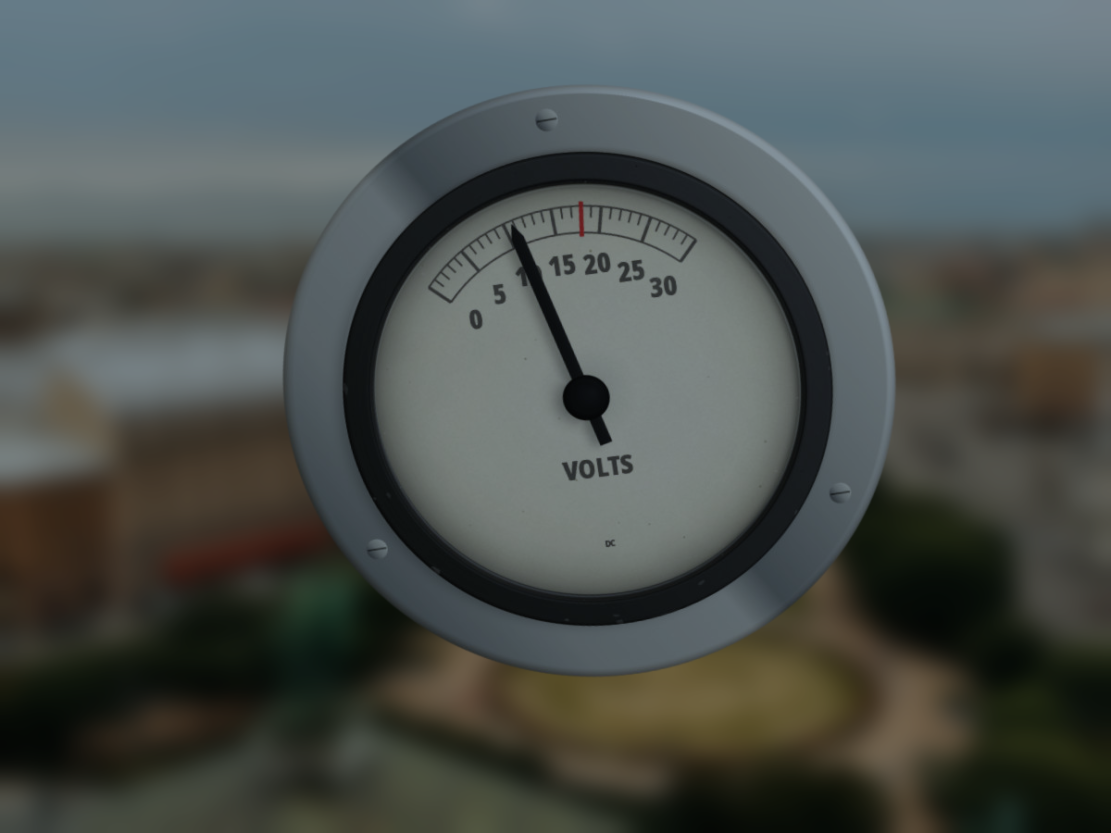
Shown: V 11
